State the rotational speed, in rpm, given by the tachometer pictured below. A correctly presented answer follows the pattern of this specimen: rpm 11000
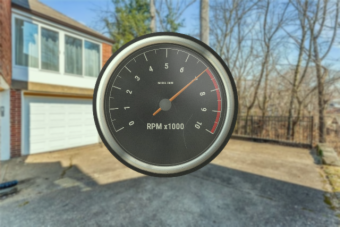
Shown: rpm 7000
